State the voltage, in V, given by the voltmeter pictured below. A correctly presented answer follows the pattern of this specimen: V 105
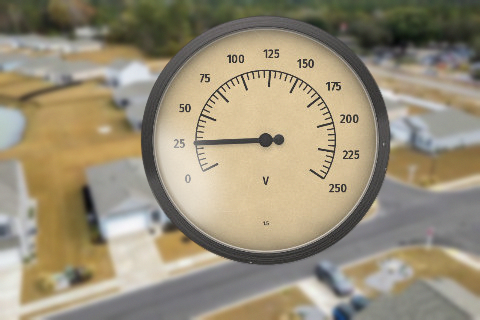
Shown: V 25
